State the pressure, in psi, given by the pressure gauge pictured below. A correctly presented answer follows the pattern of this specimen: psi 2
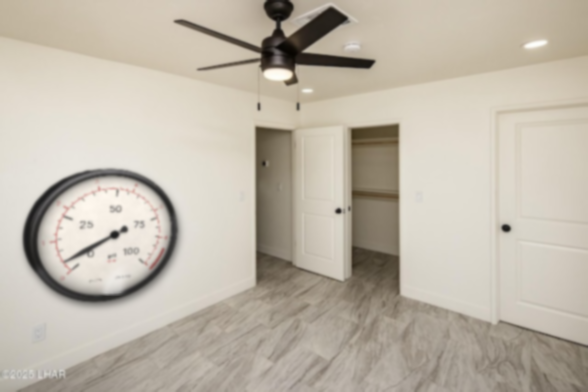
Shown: psi 5
